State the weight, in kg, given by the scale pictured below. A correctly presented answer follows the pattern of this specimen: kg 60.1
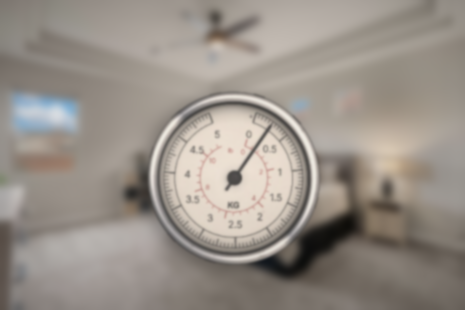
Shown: kg 0.25
